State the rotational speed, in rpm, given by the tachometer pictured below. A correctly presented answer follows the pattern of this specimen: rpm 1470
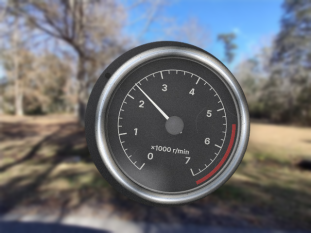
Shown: rpm 2300
